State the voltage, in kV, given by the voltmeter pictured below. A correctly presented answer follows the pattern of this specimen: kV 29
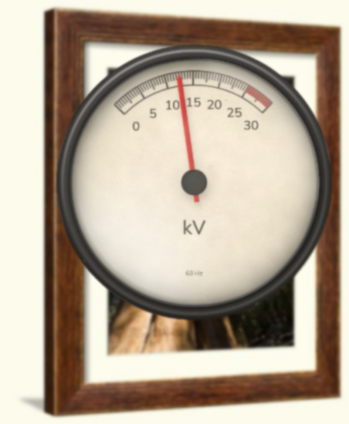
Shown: kV 12.5
